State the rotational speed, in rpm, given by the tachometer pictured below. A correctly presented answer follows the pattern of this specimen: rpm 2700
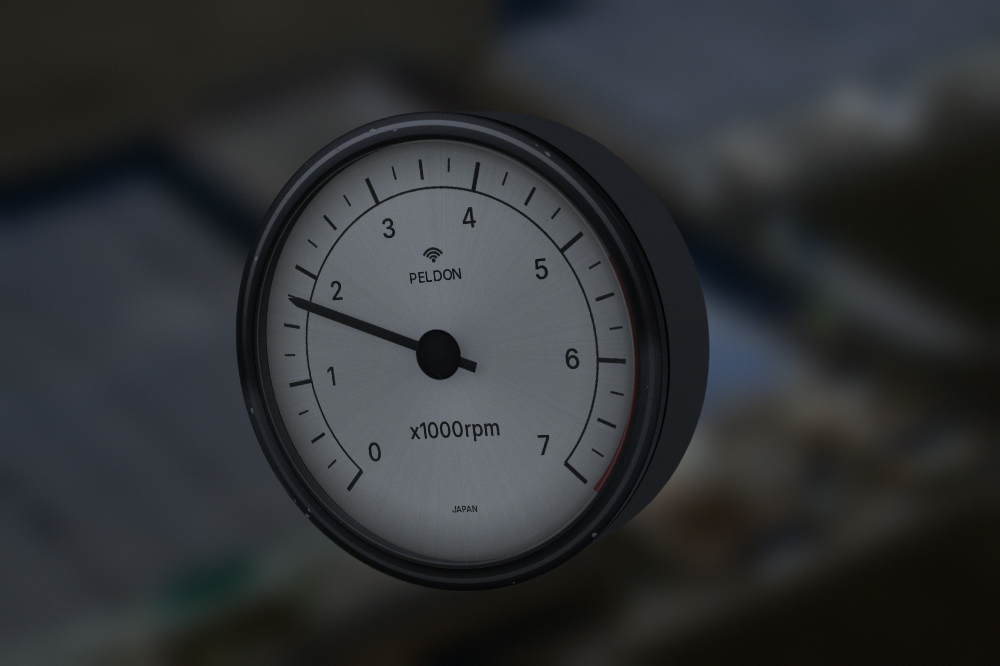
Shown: rpm 1750
